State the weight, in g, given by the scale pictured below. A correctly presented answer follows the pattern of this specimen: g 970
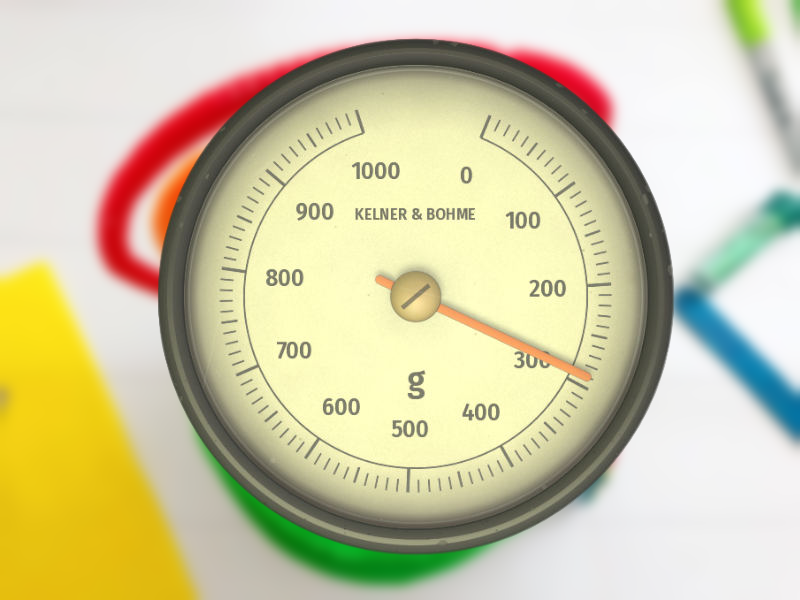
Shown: g 290
